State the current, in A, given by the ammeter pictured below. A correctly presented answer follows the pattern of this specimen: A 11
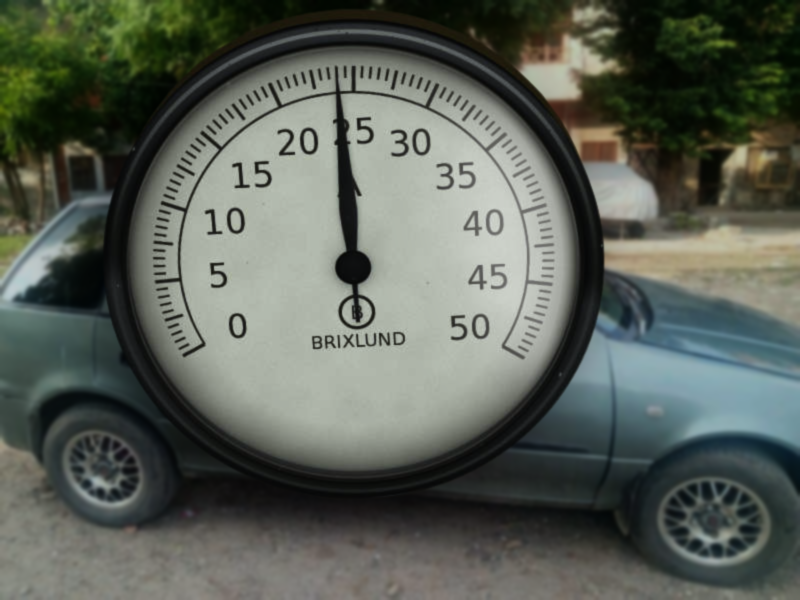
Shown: A 24
